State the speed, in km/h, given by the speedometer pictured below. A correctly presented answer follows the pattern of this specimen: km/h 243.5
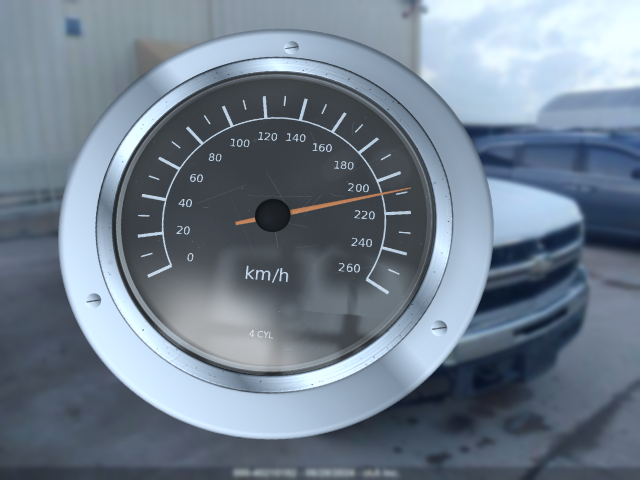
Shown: km/h 210
